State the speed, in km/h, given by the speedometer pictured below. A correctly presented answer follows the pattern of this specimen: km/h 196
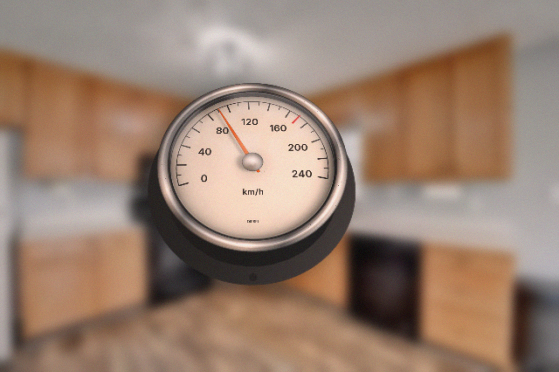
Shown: km/h 90
